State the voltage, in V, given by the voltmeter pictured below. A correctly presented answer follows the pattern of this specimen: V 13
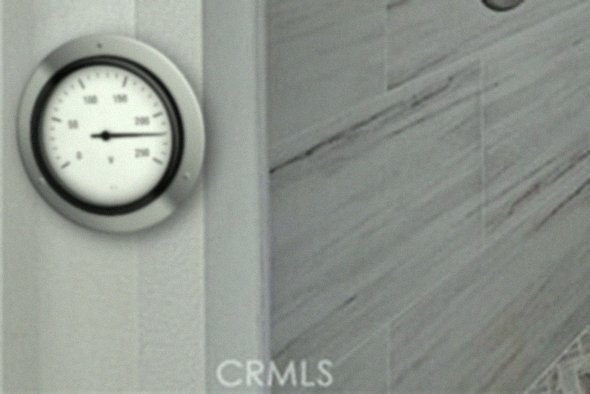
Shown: V 220
